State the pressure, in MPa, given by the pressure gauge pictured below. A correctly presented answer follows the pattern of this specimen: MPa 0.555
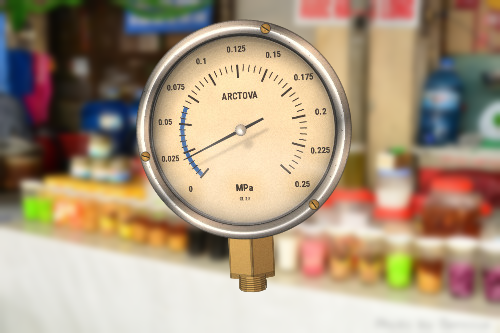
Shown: MPa 0.02
